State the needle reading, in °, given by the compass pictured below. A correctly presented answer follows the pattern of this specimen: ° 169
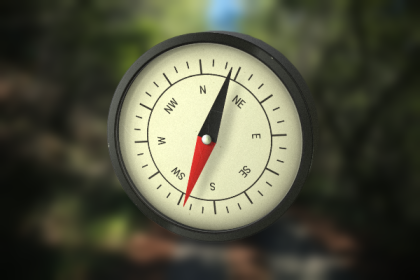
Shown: ° 205
